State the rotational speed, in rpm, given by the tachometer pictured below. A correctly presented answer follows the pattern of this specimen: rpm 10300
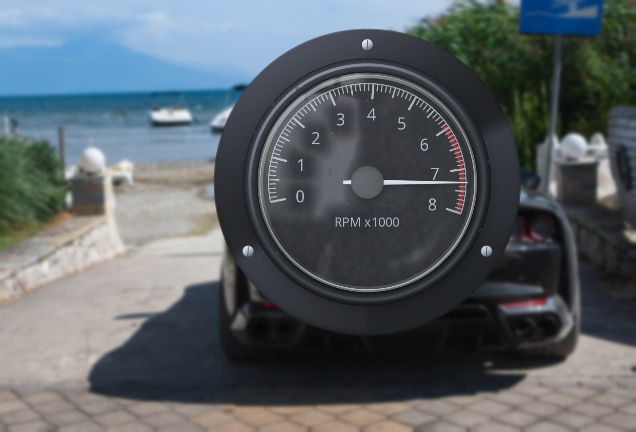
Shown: rpm 7300
